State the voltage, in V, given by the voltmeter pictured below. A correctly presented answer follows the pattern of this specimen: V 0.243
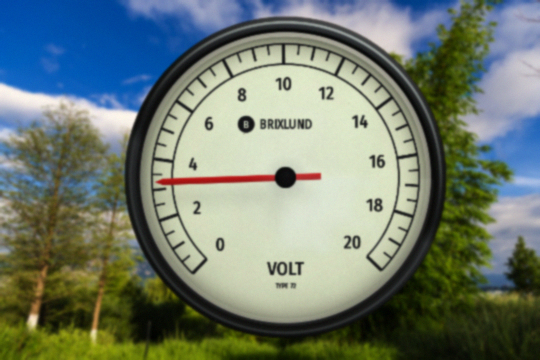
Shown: V 3.25
